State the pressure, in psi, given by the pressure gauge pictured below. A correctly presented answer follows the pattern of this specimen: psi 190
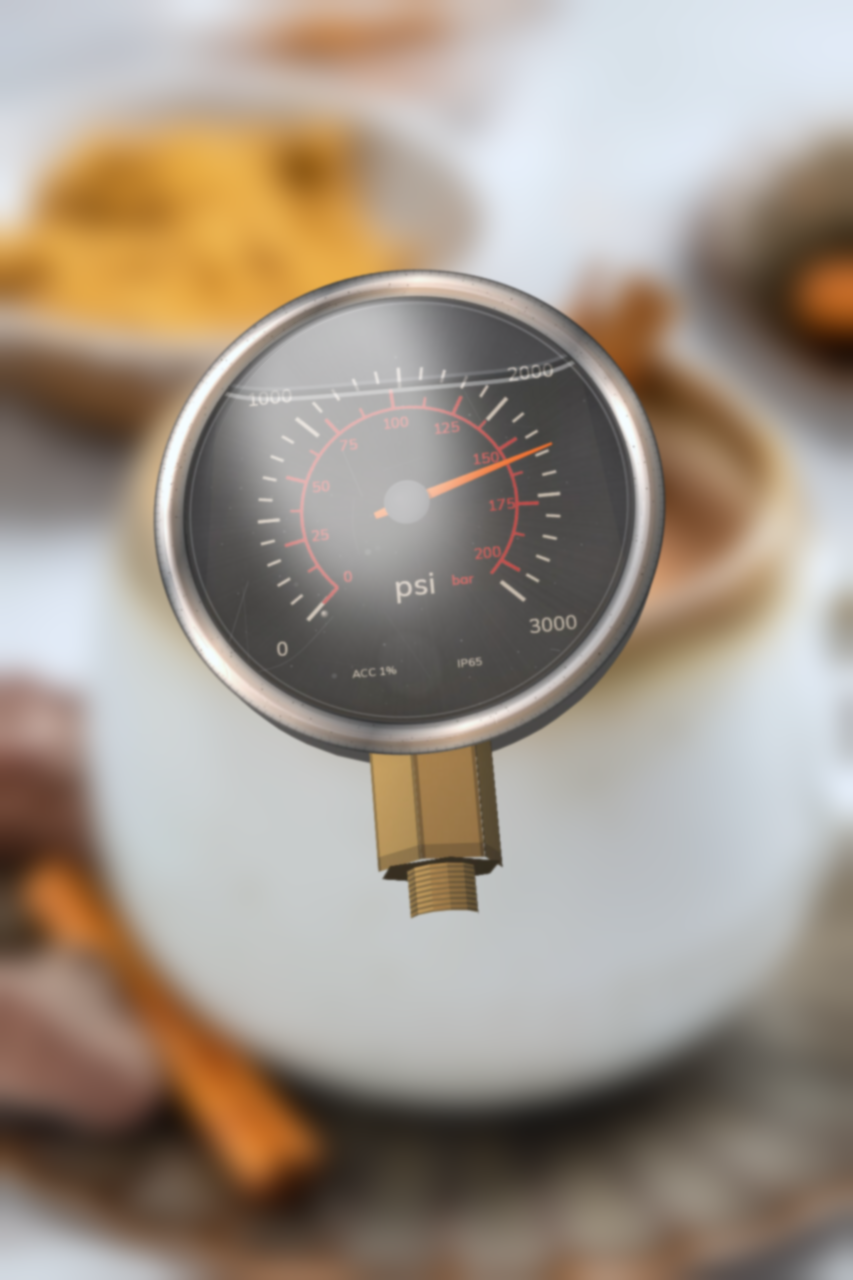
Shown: psi 2300
